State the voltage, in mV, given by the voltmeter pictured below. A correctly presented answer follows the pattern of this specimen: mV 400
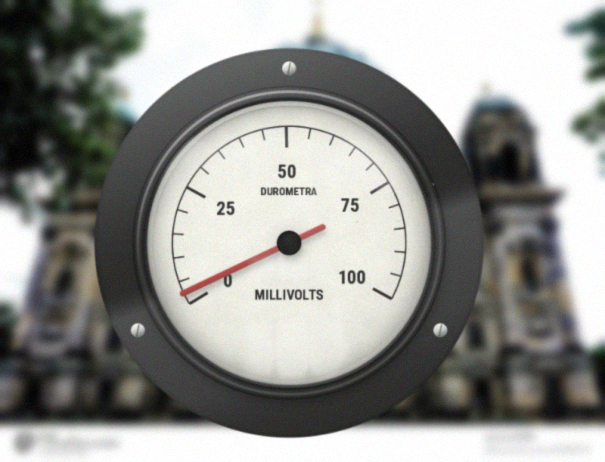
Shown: mV 2.5
